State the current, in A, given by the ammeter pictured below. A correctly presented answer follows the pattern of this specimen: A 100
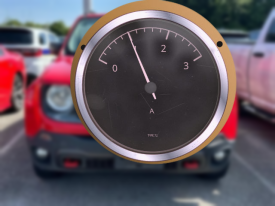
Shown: A 1
